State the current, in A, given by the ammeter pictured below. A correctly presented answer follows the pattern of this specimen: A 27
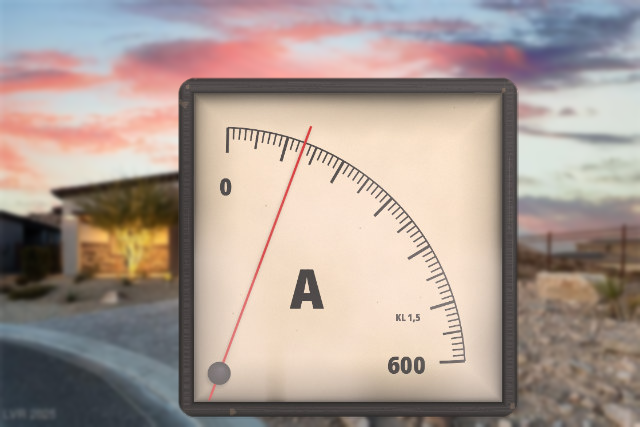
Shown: A 130
